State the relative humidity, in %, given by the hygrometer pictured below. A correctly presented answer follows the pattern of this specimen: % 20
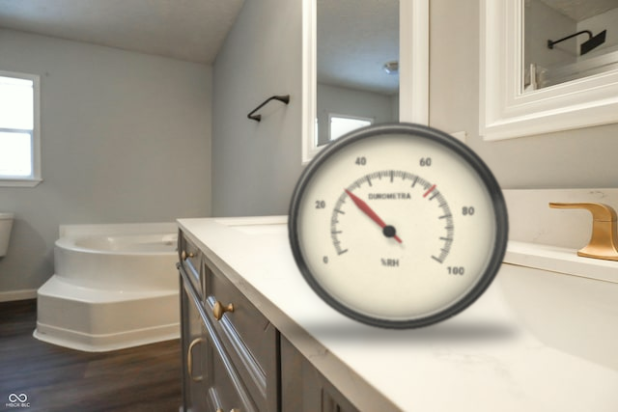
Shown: % 30
